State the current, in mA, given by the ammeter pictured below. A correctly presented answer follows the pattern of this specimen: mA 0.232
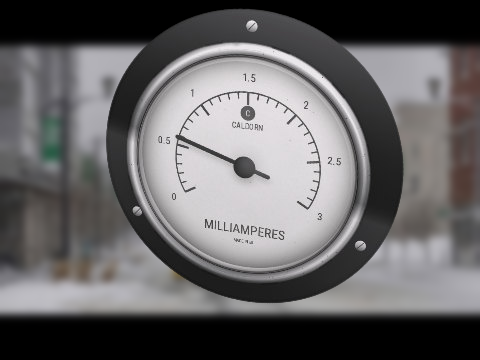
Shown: mA 0.6
